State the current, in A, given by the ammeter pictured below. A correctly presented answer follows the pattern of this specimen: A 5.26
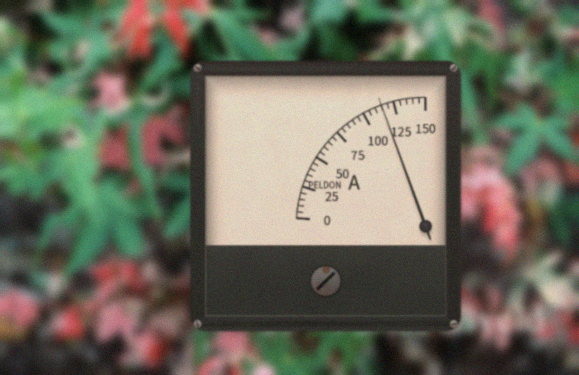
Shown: A 115
